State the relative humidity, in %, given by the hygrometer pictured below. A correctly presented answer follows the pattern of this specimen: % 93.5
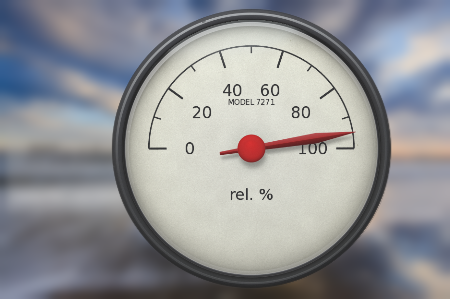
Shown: % 95
